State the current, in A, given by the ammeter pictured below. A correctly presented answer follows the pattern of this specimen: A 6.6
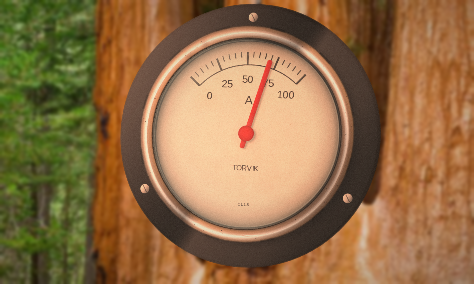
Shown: A 70
